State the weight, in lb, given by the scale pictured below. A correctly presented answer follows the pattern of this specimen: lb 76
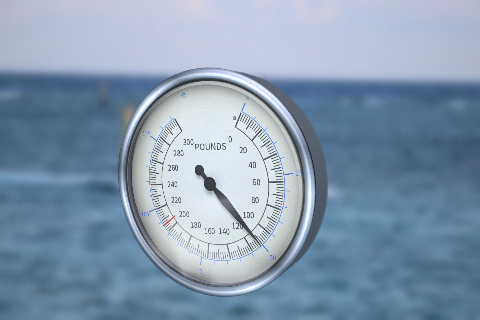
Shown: lb 110
